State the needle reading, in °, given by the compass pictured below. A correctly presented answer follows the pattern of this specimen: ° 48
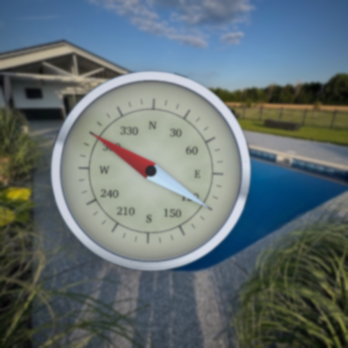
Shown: ° 300
